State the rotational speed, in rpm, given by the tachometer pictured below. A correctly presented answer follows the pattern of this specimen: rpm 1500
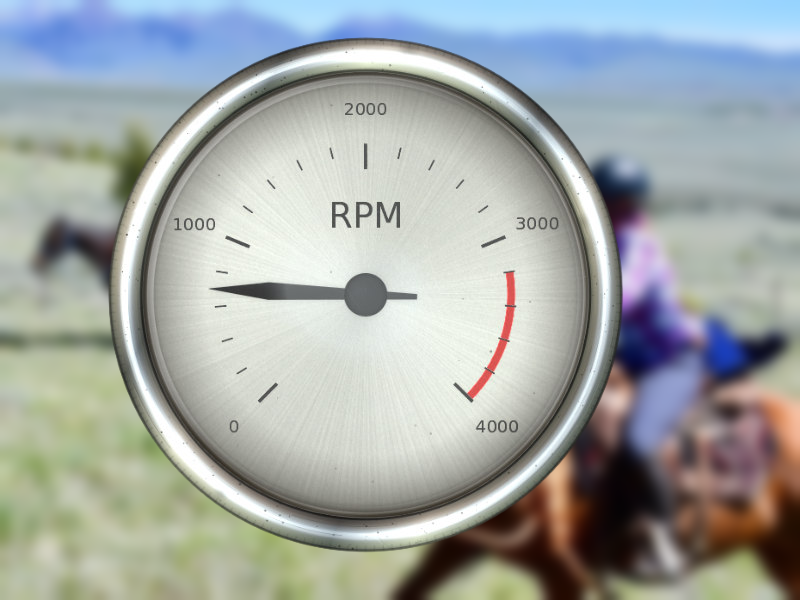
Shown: rpm 700
